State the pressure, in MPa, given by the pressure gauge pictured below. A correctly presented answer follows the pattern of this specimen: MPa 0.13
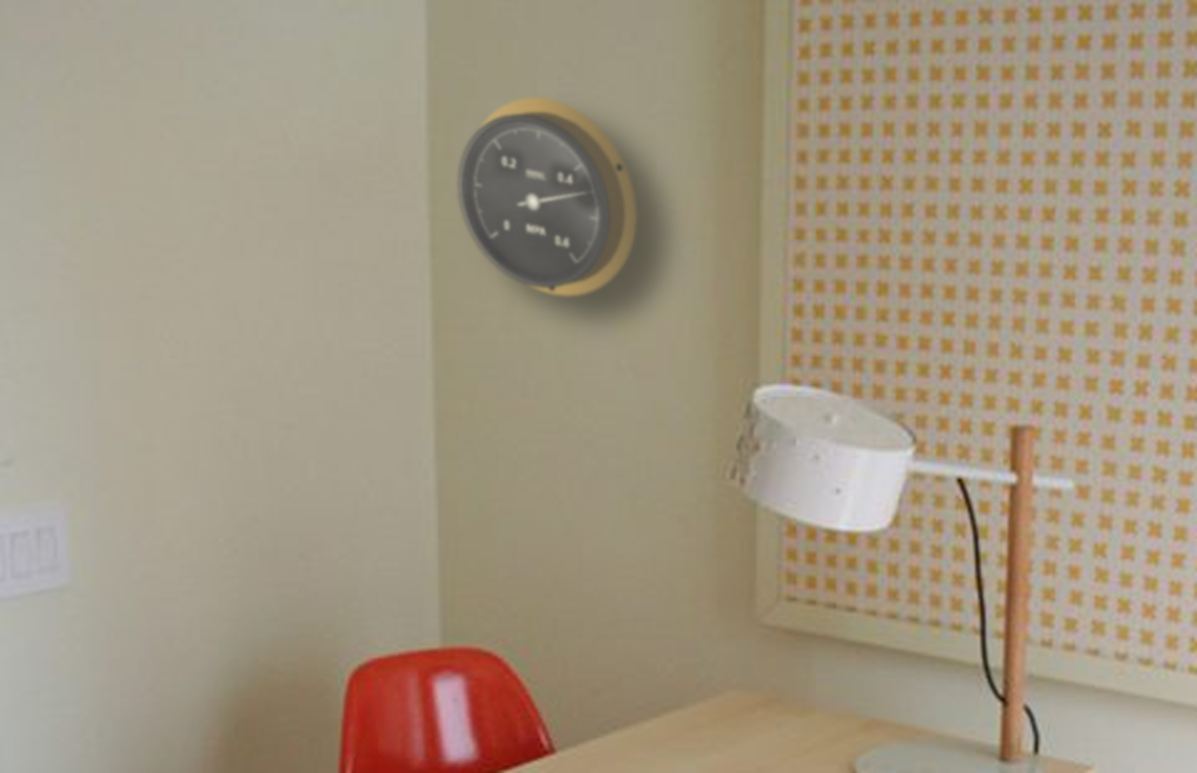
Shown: MPa 0.45
